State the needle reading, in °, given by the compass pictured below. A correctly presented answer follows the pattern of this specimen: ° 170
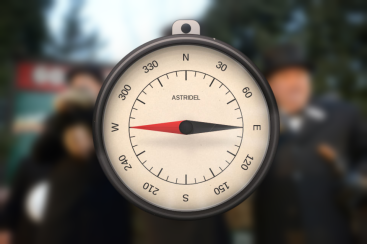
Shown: ° 270
